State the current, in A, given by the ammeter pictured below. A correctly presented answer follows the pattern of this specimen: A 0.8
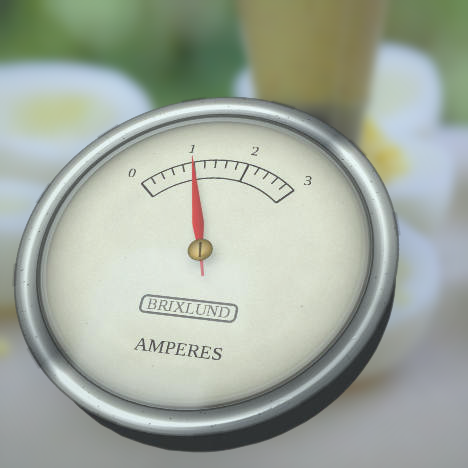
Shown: A 1
